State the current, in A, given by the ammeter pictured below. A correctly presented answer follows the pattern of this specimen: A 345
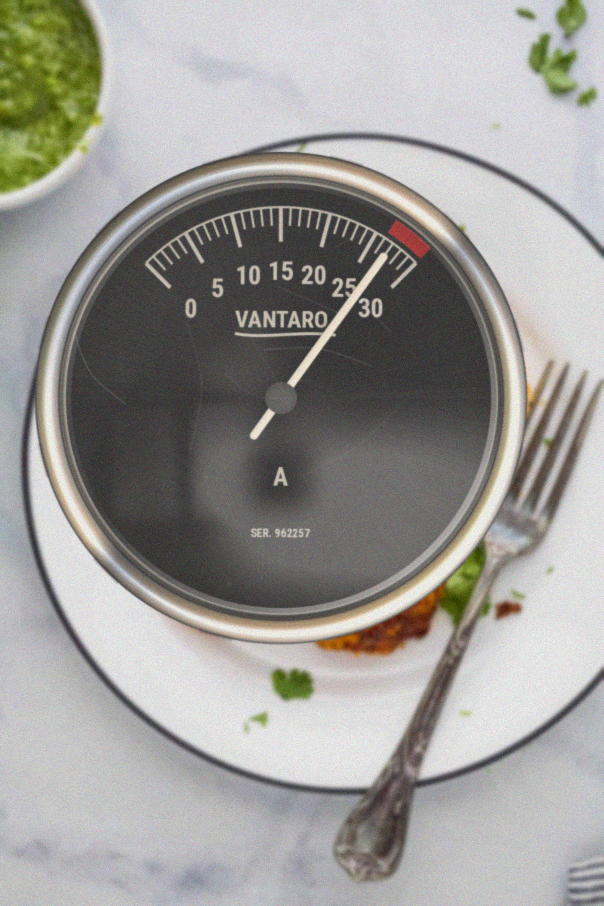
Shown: A 27
